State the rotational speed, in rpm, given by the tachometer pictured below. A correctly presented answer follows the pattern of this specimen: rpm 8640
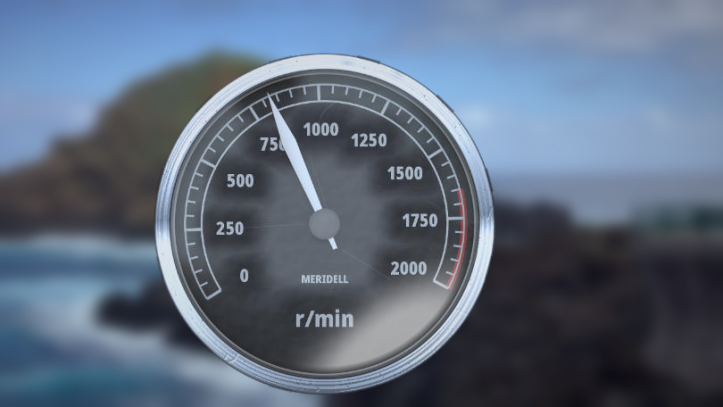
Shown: rpm 825
